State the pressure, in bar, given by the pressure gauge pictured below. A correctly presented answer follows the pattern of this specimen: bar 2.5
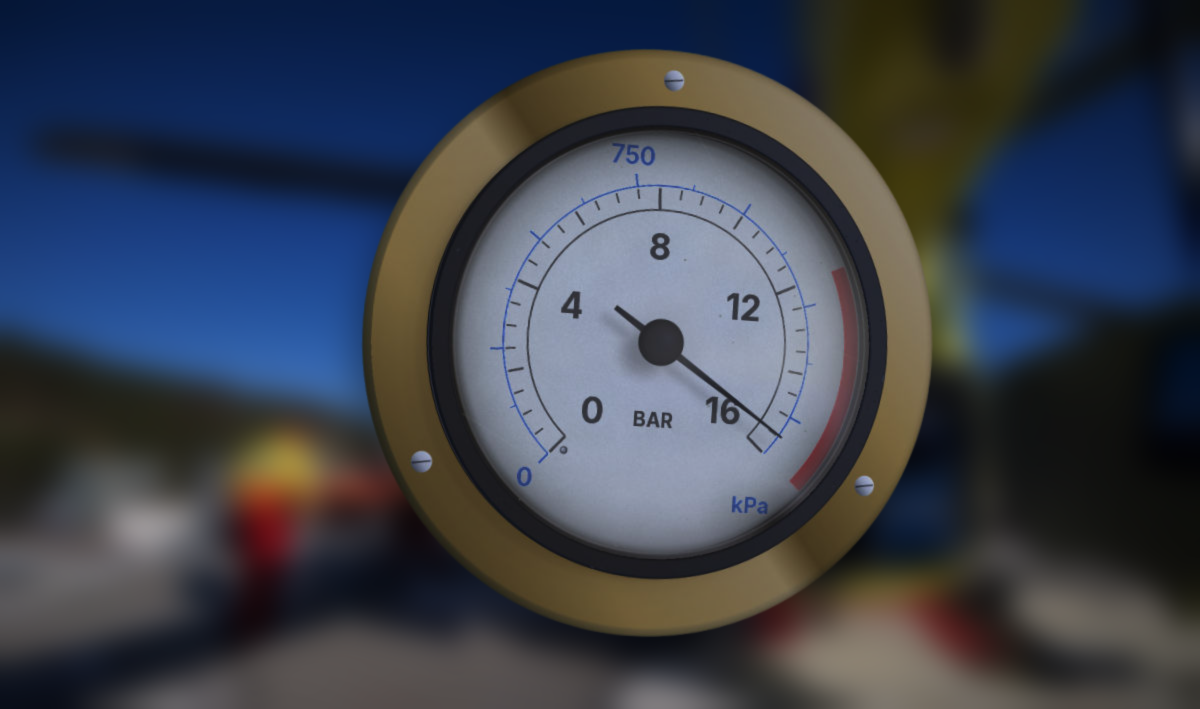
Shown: bar 15.5
